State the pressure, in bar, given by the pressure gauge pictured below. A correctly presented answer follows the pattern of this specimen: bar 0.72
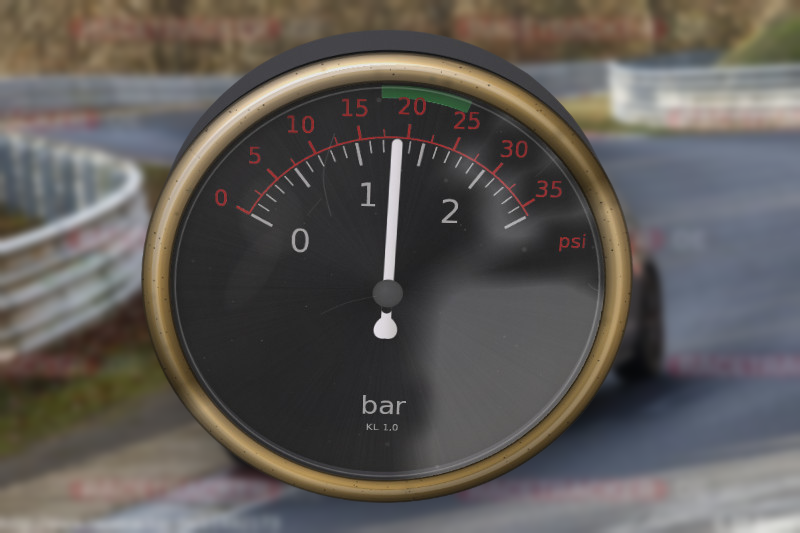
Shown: bar 1.3
